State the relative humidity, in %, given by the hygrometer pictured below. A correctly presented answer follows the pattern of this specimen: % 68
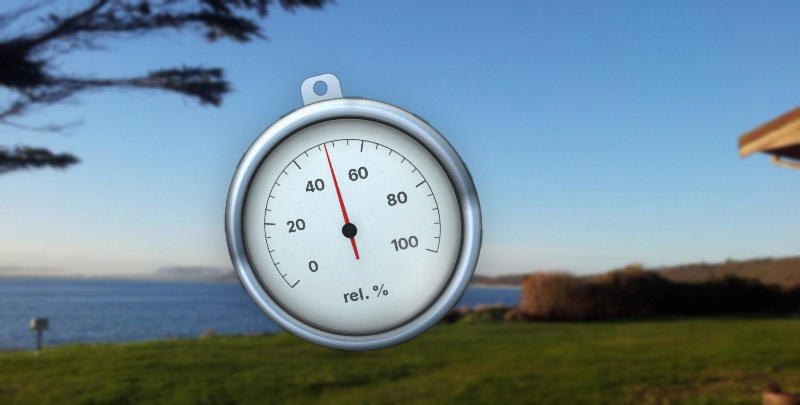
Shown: % 50
